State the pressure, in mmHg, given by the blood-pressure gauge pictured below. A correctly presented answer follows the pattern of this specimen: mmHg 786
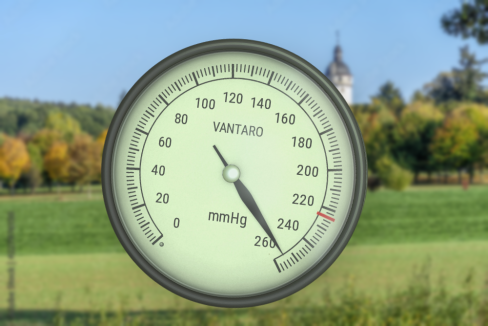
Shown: mmHg 254
